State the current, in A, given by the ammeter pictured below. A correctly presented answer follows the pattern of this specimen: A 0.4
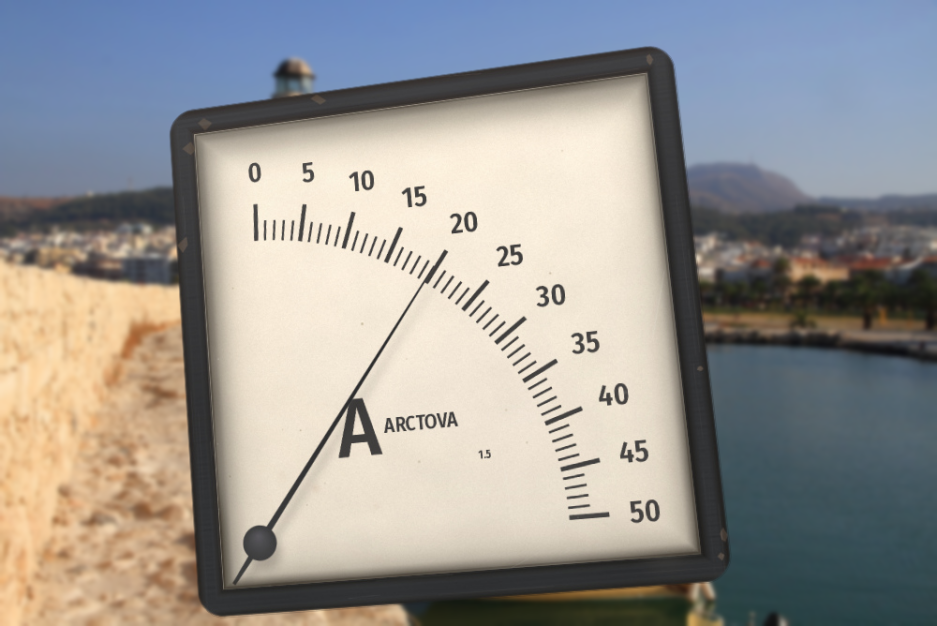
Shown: A 20
